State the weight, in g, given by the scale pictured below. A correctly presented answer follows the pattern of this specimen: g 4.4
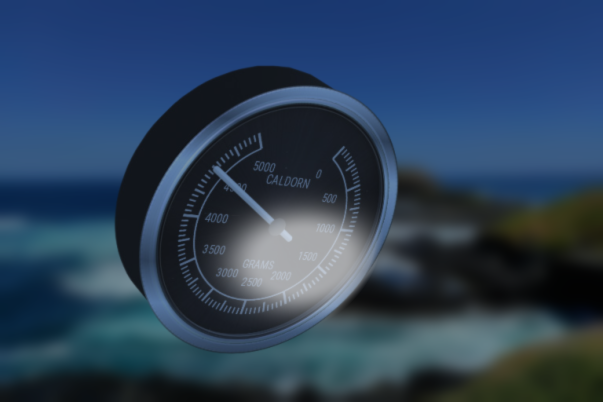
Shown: g 4500
